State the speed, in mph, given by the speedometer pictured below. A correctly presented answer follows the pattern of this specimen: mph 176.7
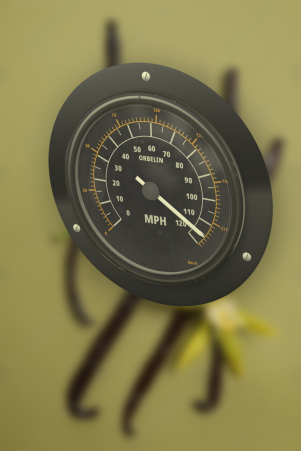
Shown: mph 115
